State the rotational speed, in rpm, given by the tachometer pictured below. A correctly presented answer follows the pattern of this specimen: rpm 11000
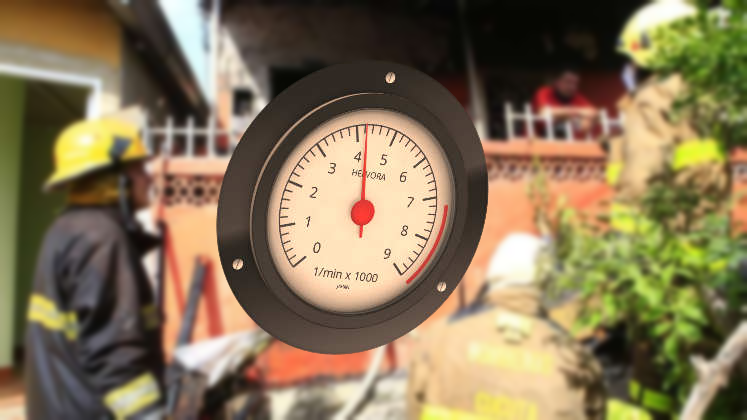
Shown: rpm 4200
